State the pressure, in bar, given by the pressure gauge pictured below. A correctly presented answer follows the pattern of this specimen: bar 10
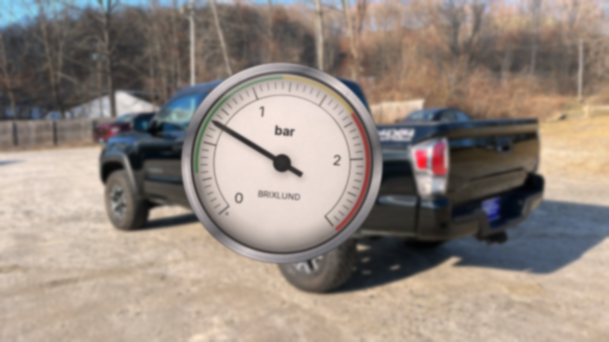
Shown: bar 0.65
